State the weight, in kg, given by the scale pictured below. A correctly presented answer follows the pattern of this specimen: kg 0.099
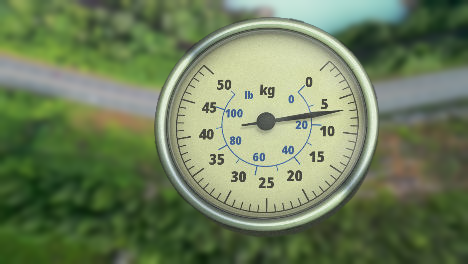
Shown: kg 7
